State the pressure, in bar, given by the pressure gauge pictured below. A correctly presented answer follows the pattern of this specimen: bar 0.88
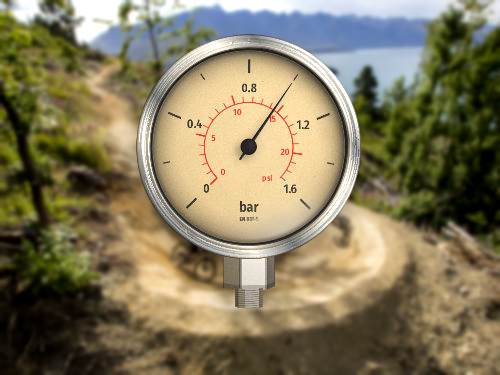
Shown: bar 1
